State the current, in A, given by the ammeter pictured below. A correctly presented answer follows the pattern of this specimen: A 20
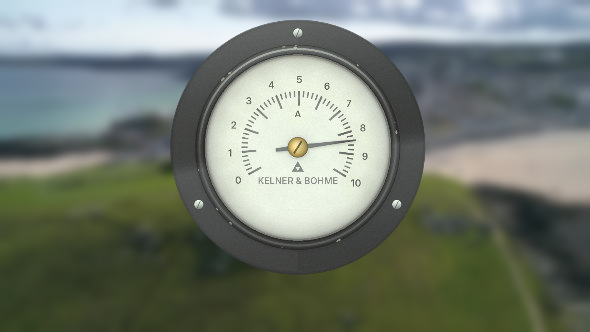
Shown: A 8.4
